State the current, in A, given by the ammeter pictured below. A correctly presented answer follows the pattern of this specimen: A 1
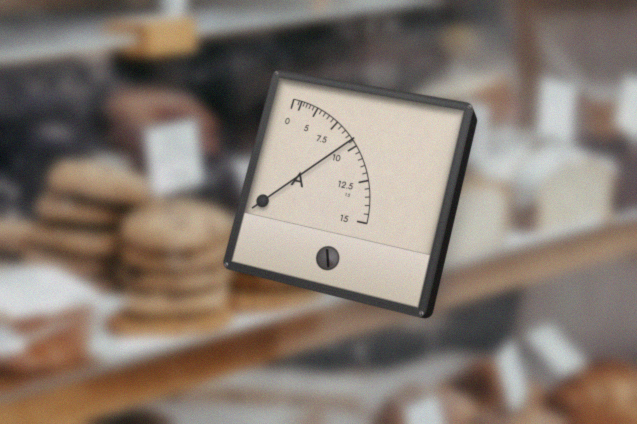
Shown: A 9.5
